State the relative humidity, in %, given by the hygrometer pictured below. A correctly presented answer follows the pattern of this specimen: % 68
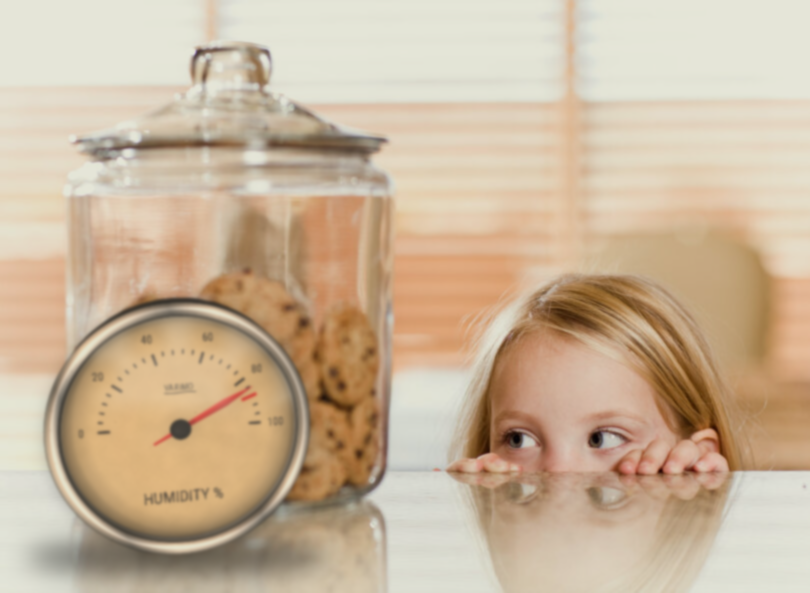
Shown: % 84
